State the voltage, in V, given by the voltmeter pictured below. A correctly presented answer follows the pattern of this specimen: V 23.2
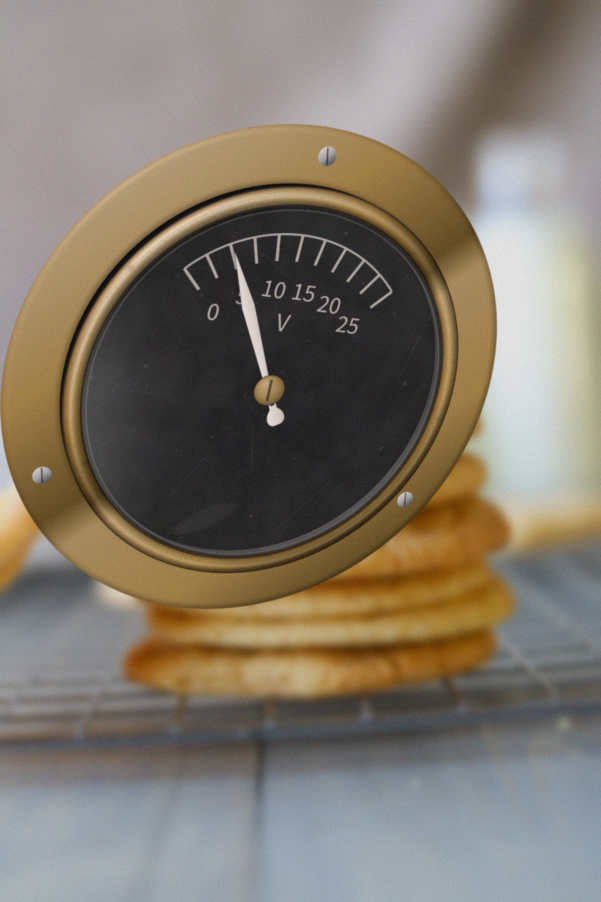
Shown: V 5
